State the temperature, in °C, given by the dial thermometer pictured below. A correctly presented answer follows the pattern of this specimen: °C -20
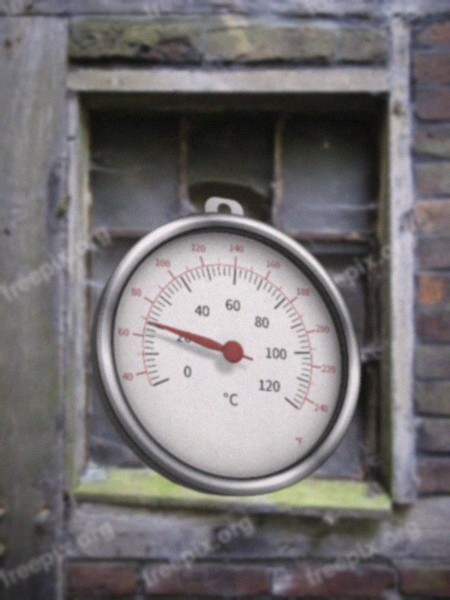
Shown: °C 20
